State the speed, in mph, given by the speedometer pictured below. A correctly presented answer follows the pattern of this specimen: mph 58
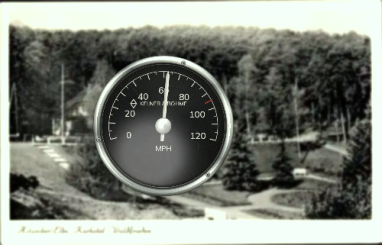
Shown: mph 62.5
